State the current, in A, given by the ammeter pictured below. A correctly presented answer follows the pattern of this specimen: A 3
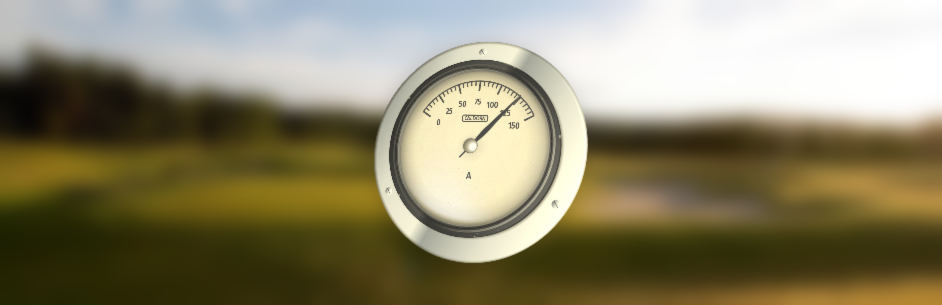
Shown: A 125
